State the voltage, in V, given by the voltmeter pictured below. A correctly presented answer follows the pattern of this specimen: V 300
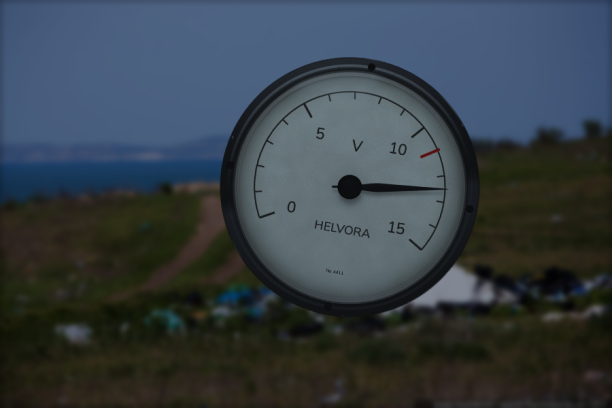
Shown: V 12.5
